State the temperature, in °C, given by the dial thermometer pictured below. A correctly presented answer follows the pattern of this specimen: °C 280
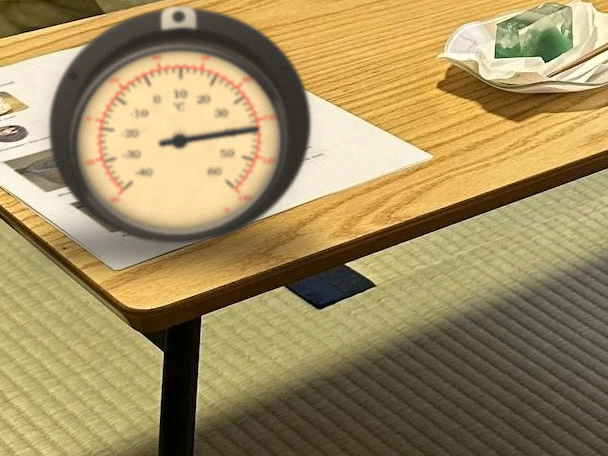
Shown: °C 40
